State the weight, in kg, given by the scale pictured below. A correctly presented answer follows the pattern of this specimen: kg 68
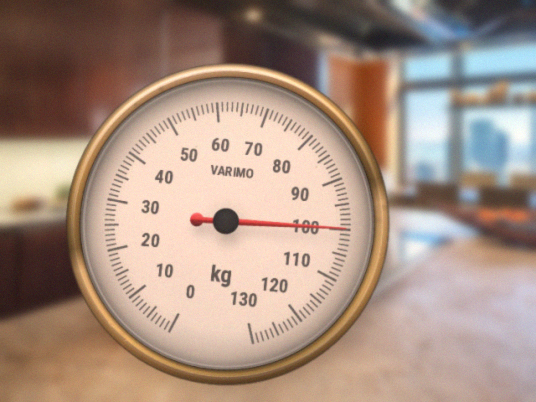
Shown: kg 100
